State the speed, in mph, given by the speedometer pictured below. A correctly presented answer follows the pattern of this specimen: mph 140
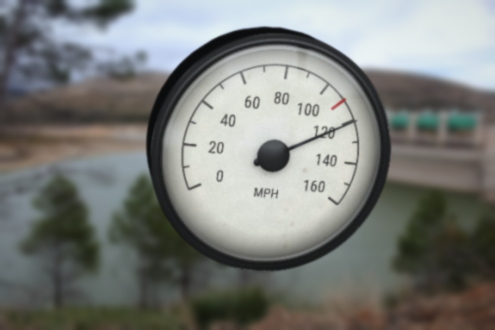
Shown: mph 120
